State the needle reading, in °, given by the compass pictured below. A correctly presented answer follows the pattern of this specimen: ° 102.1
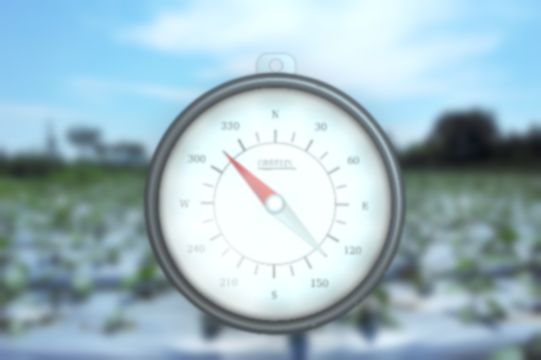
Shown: ° 315
